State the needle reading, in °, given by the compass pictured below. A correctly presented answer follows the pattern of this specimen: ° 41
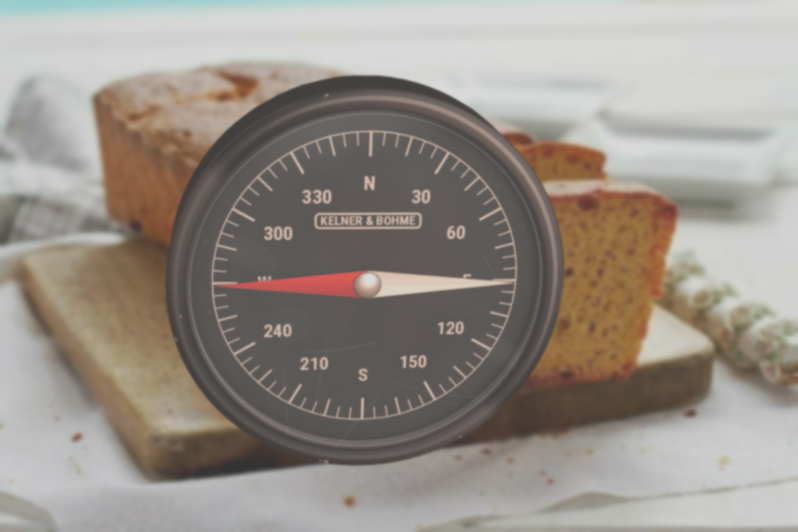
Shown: ° 270
